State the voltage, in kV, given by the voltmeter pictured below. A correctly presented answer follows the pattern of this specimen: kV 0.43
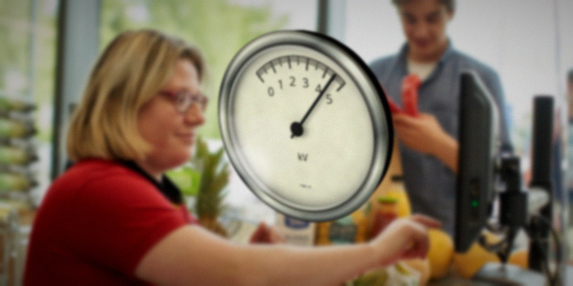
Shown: kV 4.5
